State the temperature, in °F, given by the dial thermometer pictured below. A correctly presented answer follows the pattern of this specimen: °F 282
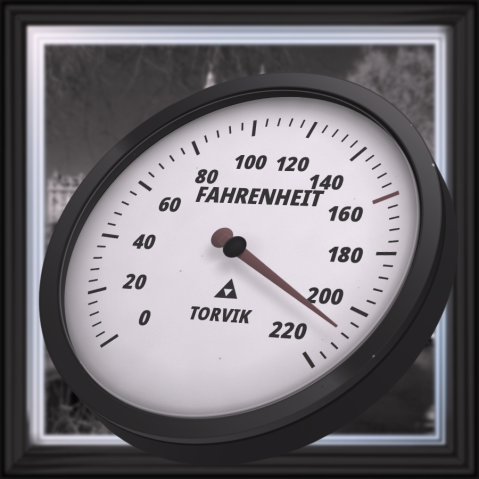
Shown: °F 208
